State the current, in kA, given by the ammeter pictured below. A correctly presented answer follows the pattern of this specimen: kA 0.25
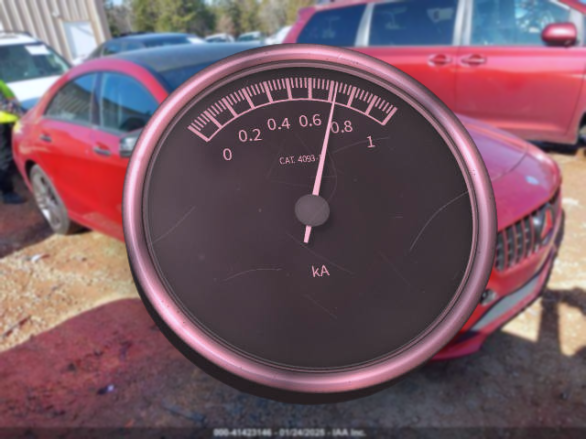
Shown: kA 0.72
